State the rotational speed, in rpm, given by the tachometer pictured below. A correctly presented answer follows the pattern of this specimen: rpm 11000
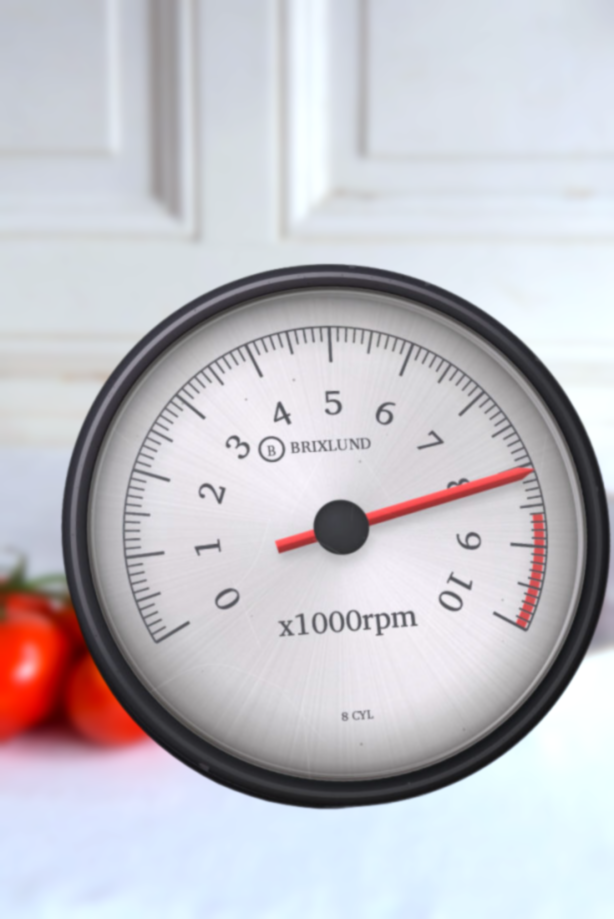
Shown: rpm 8100
